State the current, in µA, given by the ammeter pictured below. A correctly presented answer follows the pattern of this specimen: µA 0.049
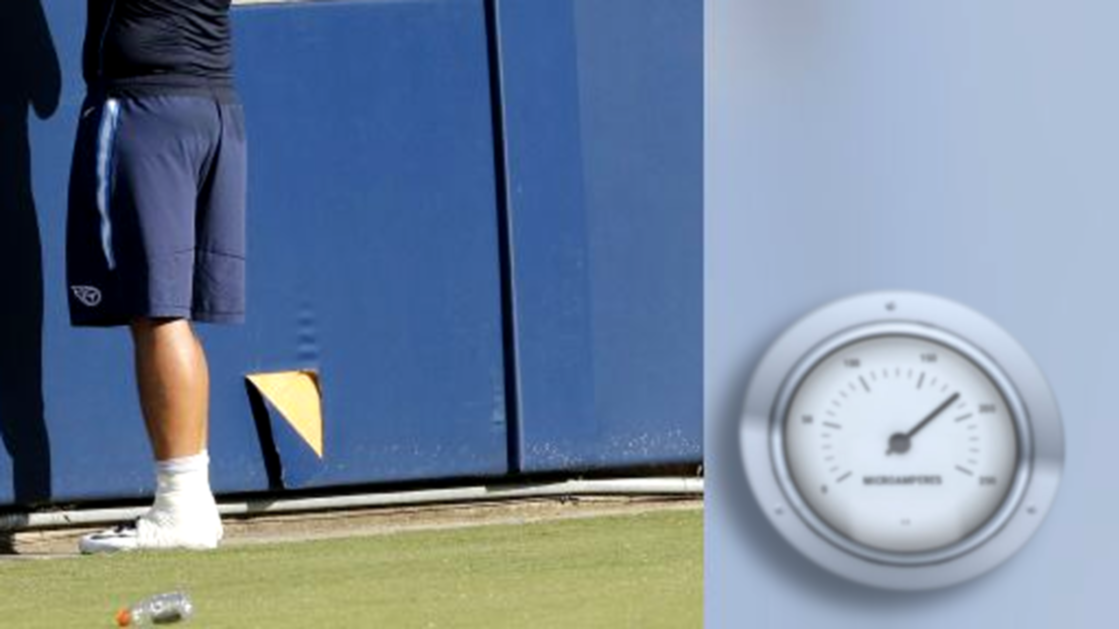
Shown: µA 180
